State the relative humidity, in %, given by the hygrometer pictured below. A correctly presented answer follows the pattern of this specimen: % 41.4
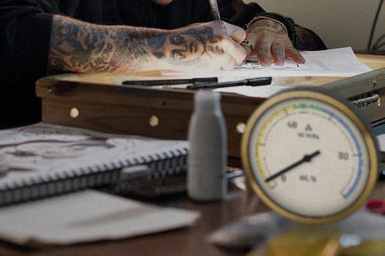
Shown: % 4
